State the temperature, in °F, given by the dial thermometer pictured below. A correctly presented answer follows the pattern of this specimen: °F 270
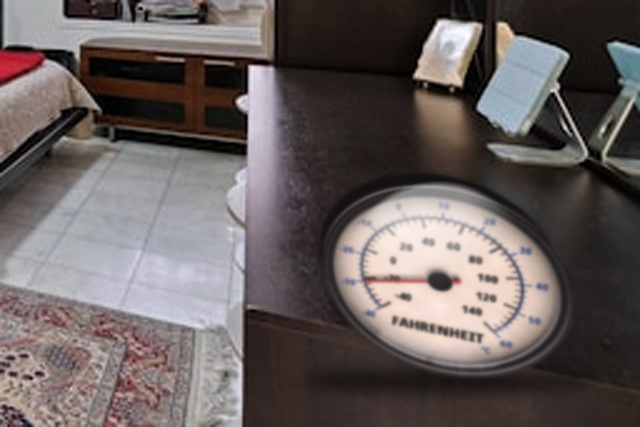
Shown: °F -20
